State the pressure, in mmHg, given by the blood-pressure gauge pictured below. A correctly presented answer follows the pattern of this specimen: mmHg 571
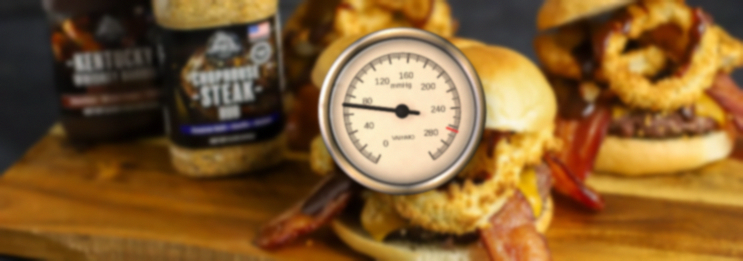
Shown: mmHg 70
